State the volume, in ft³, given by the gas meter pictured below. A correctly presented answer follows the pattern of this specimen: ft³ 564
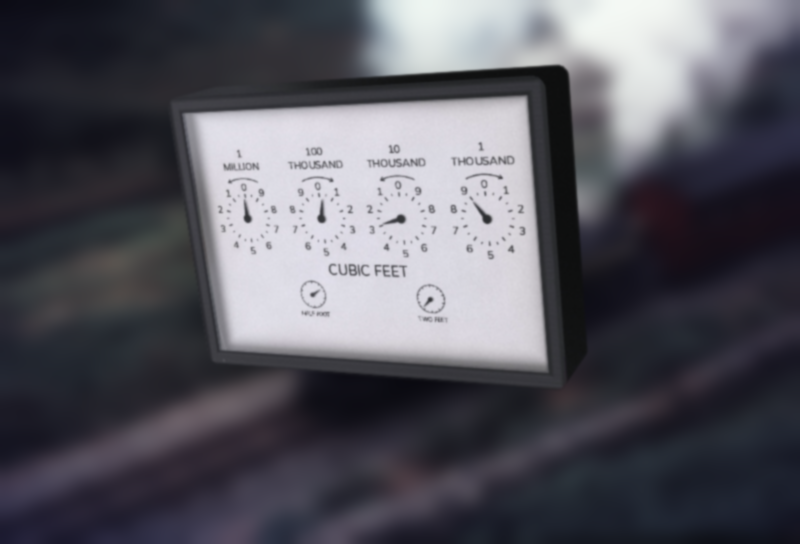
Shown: ft³ 2900
